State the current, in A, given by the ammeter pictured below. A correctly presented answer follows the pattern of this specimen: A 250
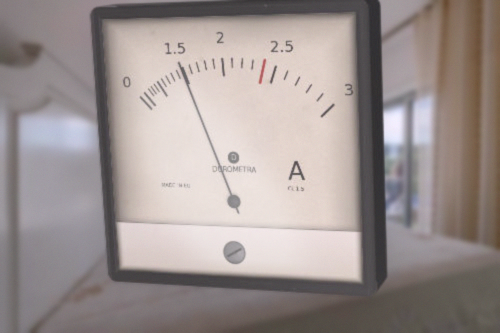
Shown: A 1.5
